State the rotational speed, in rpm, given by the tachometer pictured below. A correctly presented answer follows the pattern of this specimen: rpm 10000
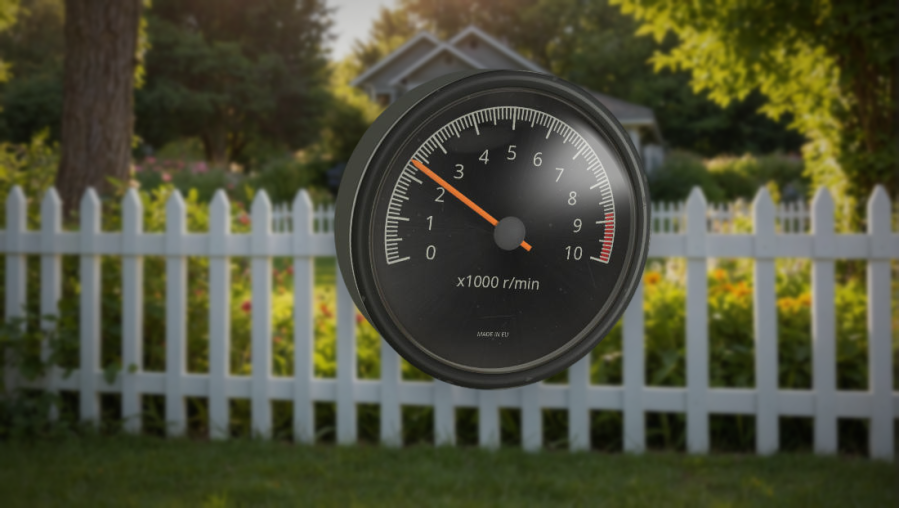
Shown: rpm 2300
